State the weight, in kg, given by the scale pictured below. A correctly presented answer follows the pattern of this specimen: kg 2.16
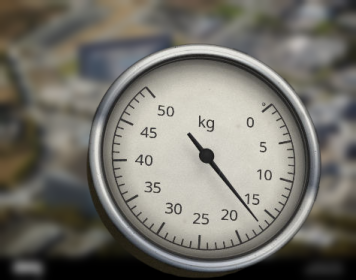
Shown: kg 17
